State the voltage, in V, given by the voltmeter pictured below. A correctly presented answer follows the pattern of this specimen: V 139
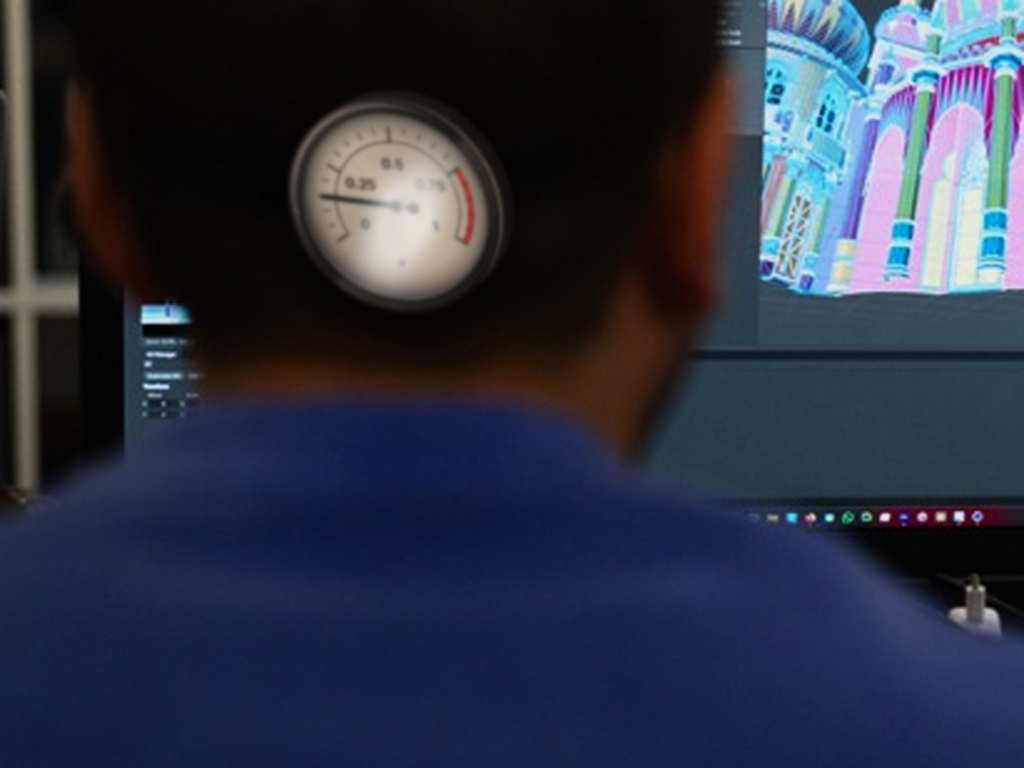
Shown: V 0.15
